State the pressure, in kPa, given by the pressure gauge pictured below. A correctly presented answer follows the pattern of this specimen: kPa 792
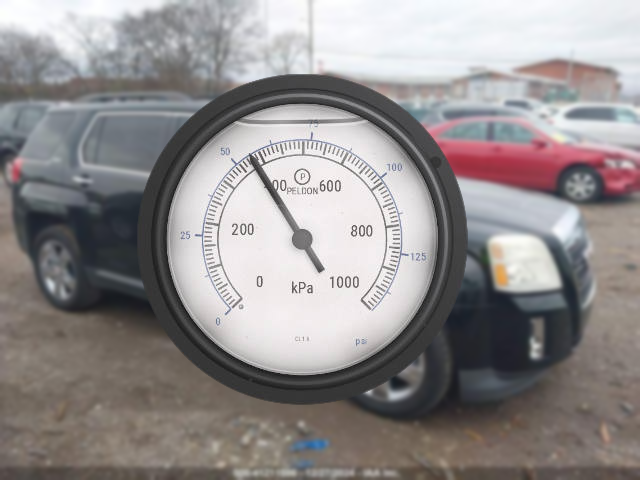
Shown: kPa 380
